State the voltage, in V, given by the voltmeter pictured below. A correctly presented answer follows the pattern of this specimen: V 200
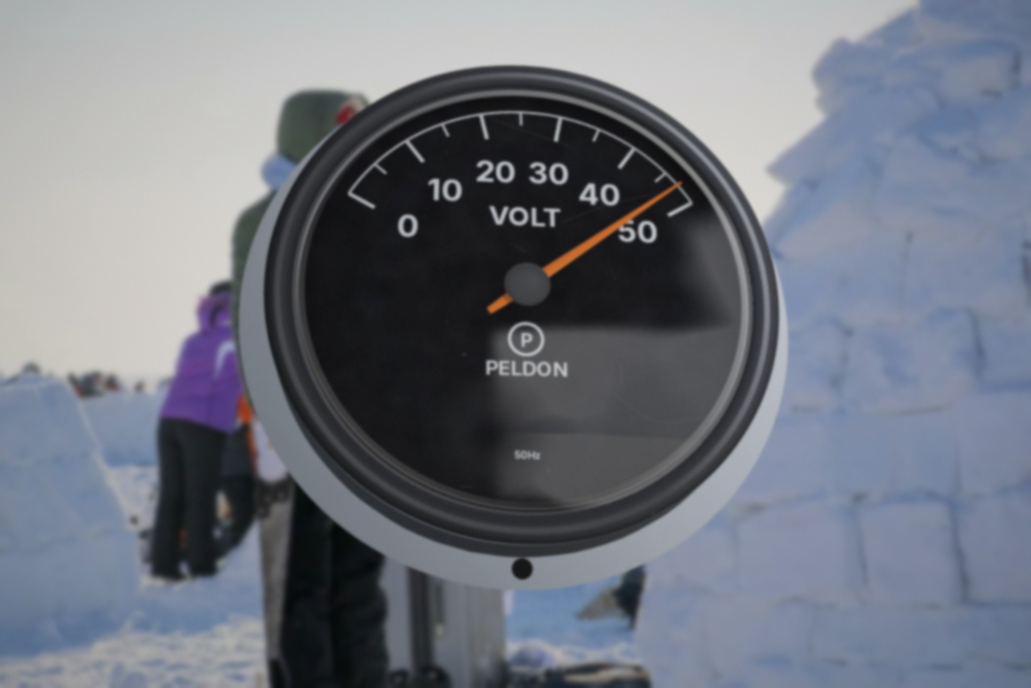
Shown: V 47.5
